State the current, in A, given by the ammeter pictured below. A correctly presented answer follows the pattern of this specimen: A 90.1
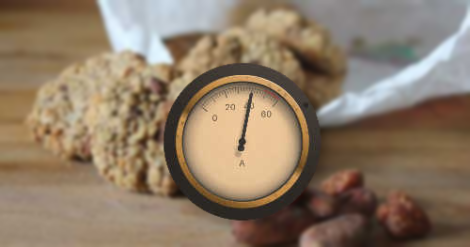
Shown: A 40
